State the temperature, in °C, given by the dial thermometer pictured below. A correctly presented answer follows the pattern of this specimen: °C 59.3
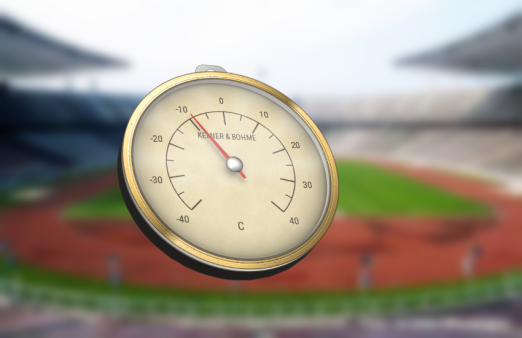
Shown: °C -10
